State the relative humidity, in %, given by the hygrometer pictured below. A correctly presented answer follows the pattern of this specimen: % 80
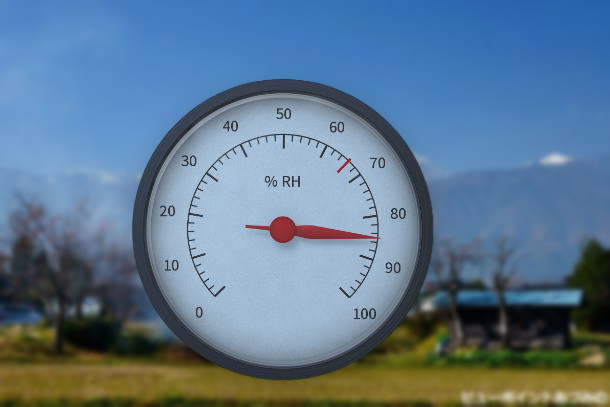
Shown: % 85
